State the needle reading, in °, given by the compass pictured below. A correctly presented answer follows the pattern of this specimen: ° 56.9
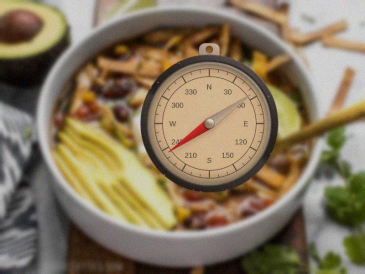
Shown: ° 235
